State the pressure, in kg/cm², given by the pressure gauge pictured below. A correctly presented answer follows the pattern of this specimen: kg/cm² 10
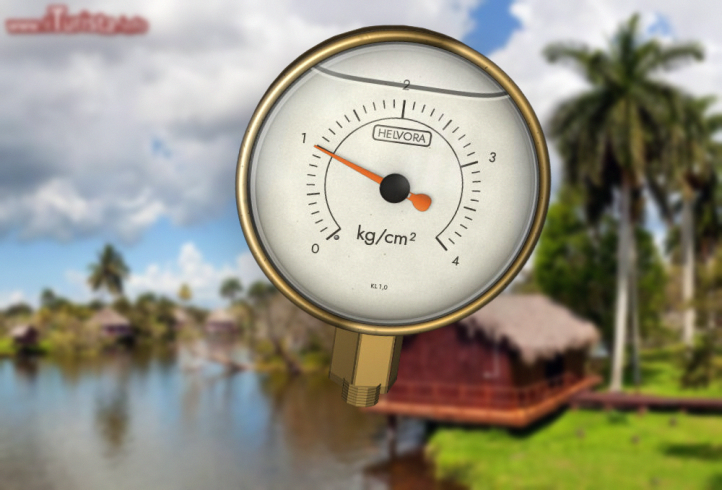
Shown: kg/cm² 1
